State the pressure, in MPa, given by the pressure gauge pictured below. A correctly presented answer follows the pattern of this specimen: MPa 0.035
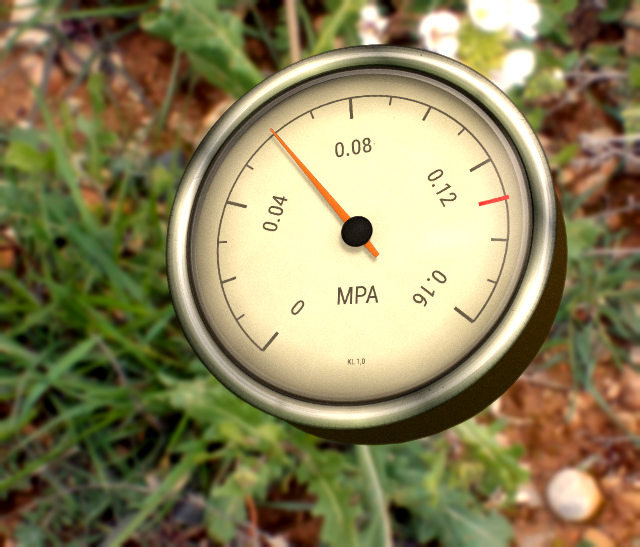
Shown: MPa 0.06
